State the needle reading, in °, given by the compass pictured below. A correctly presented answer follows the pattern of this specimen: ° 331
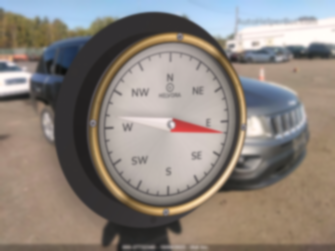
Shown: ° 100
